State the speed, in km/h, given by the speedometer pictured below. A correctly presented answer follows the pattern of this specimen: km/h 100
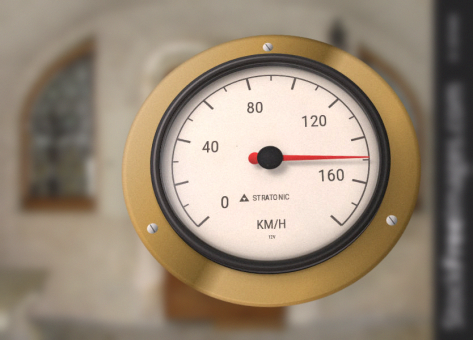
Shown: km/h 150
